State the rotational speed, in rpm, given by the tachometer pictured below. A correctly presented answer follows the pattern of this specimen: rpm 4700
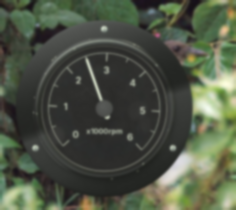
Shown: rpm 2500
